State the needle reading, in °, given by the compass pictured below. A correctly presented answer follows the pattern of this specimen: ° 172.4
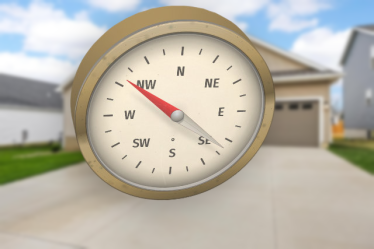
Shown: ° 307.5
